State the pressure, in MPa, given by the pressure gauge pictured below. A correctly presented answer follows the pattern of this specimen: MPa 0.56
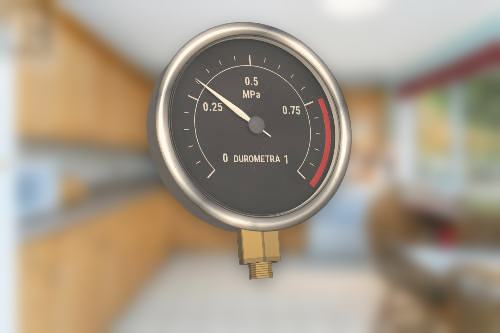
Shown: MPa 0.3
